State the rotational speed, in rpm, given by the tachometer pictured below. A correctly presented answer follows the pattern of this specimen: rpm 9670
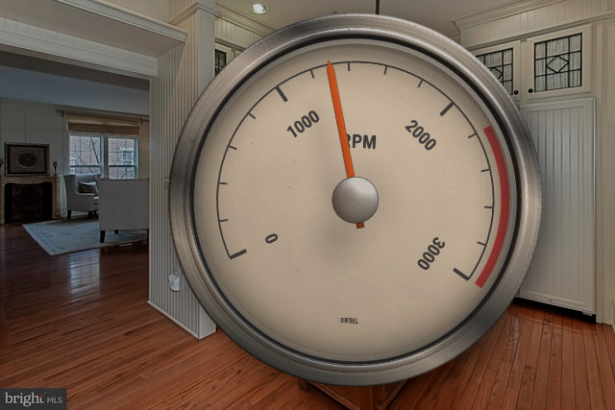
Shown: rpm 1300
